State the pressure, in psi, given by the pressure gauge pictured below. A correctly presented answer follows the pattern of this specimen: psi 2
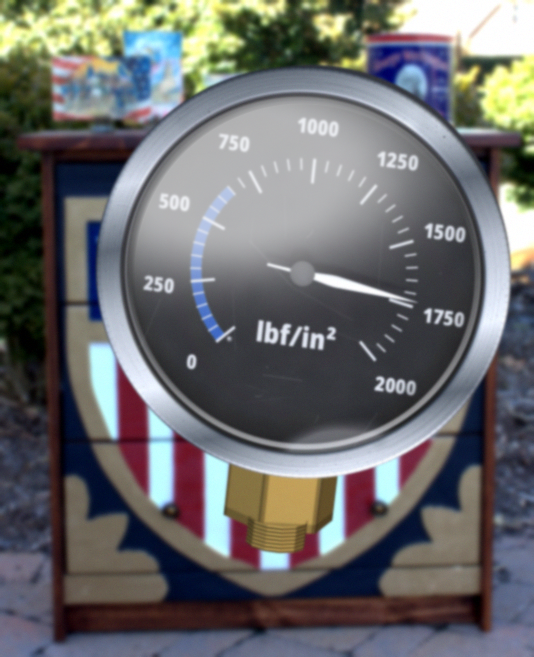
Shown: psi 1725
